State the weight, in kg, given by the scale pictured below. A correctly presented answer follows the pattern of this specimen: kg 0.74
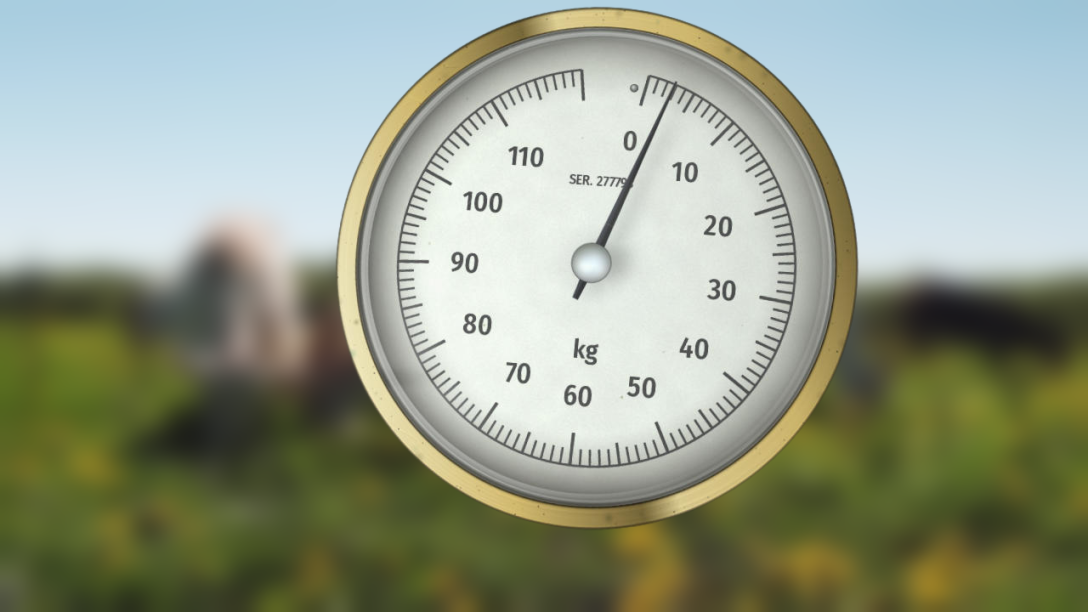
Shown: kg 3
